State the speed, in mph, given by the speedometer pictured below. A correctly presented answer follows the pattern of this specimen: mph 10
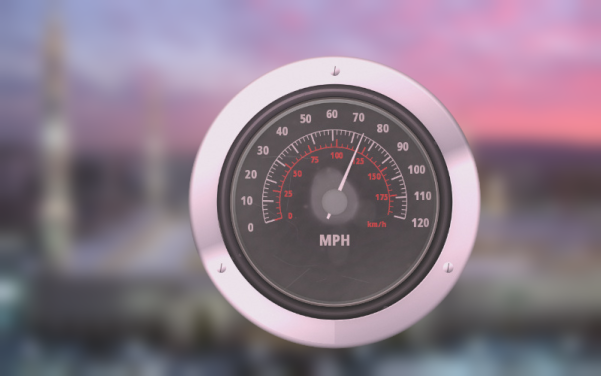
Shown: mph 74
